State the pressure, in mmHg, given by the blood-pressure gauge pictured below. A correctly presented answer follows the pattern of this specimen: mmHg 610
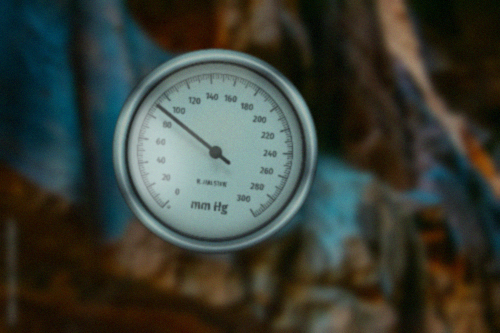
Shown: mmHg 90
